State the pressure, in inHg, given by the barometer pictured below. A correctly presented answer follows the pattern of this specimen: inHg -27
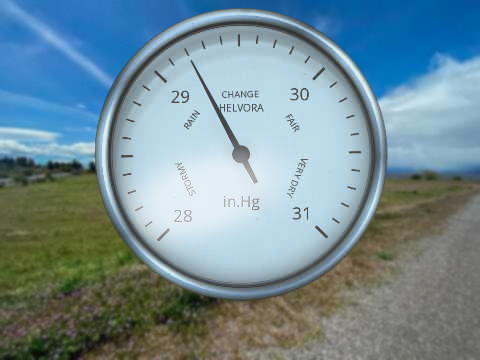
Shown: inHg 29.2
